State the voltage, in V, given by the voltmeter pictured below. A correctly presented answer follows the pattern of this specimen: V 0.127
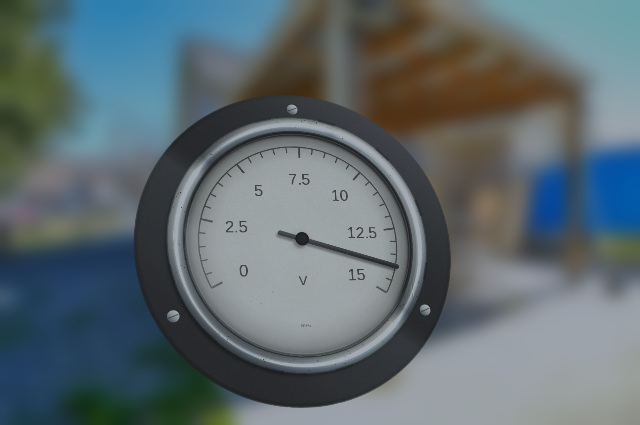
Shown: V 14
